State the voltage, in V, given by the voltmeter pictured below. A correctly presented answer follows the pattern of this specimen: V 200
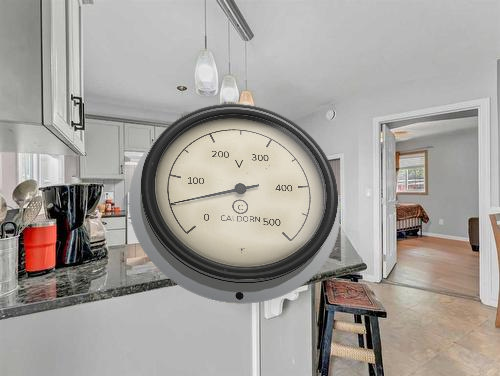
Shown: V 50
